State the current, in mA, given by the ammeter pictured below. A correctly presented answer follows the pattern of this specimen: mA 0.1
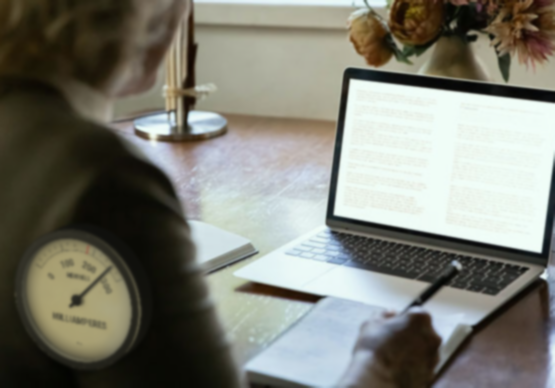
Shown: mA 260
